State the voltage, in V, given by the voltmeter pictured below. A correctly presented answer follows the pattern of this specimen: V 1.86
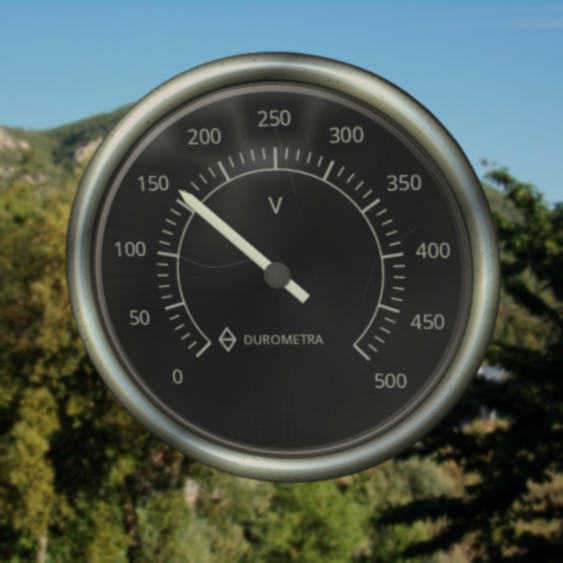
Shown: V 160
